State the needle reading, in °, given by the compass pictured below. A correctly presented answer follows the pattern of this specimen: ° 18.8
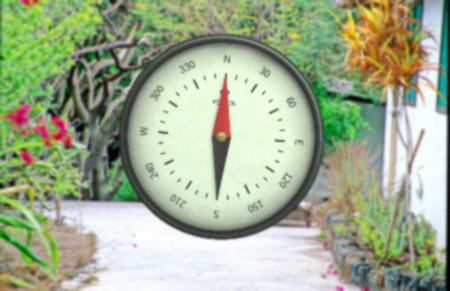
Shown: ° 0
